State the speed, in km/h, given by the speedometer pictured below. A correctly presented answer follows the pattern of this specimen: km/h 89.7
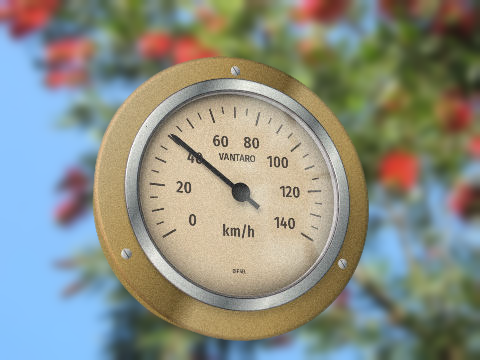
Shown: km/h 40
